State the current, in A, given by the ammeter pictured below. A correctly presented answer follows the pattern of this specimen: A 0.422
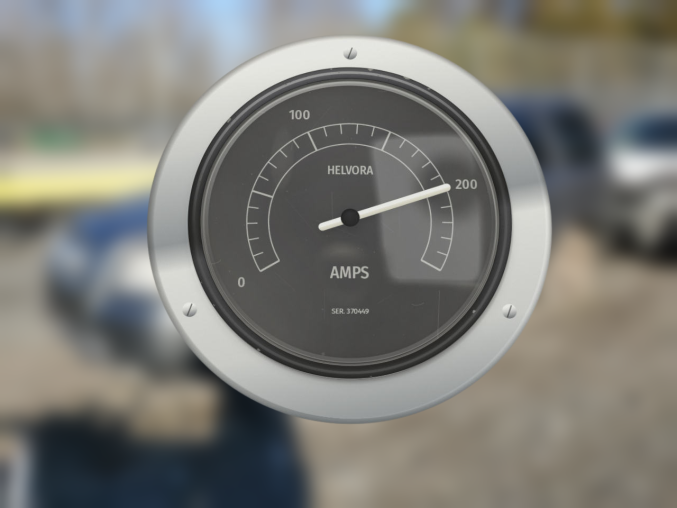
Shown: A 200
